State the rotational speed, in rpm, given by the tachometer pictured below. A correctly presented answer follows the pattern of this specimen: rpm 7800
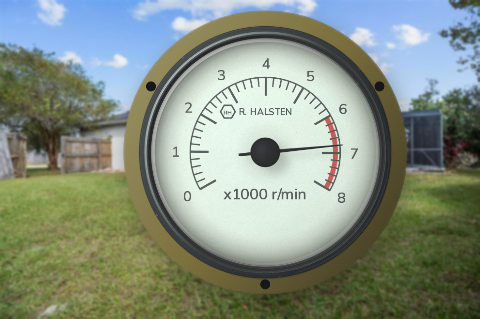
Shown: rpm 6800
